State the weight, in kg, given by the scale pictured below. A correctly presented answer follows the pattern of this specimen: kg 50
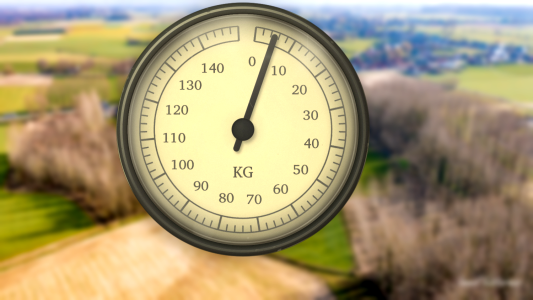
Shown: kg 5
